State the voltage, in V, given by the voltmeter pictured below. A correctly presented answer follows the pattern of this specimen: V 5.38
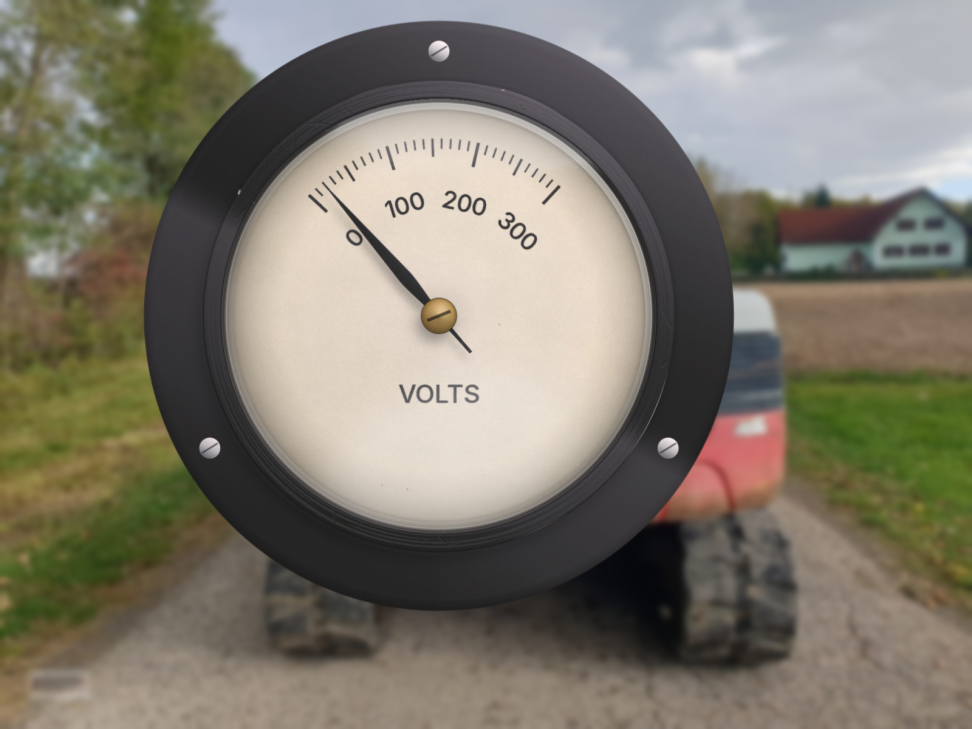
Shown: V 20
